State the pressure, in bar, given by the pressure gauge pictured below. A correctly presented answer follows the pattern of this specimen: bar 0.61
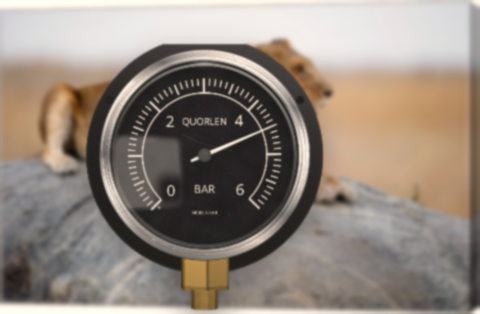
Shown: bar 4.5
